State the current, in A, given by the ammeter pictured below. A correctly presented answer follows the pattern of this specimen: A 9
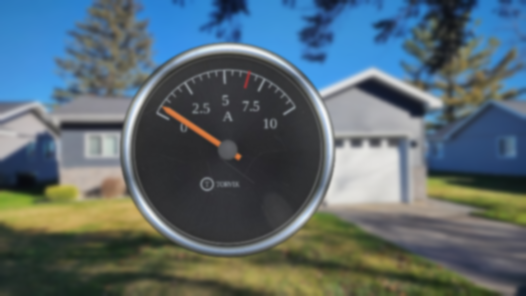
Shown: A 0.5
